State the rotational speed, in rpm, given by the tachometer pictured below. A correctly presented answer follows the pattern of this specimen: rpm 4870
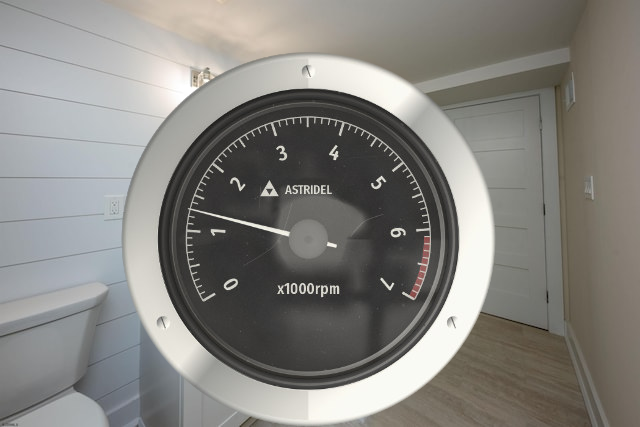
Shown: rpm 1300
